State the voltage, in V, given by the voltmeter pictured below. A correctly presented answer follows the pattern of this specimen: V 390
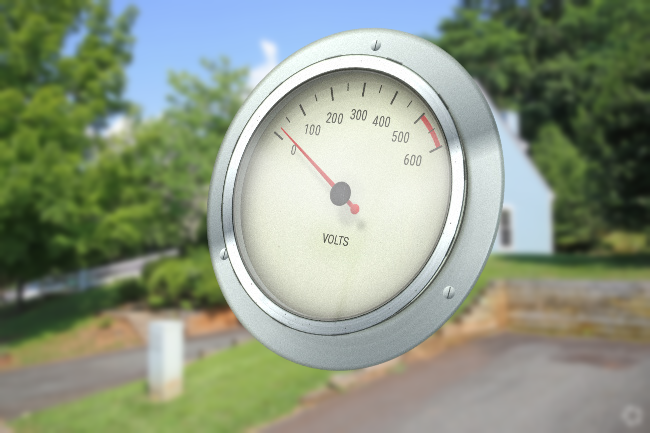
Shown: V 25
